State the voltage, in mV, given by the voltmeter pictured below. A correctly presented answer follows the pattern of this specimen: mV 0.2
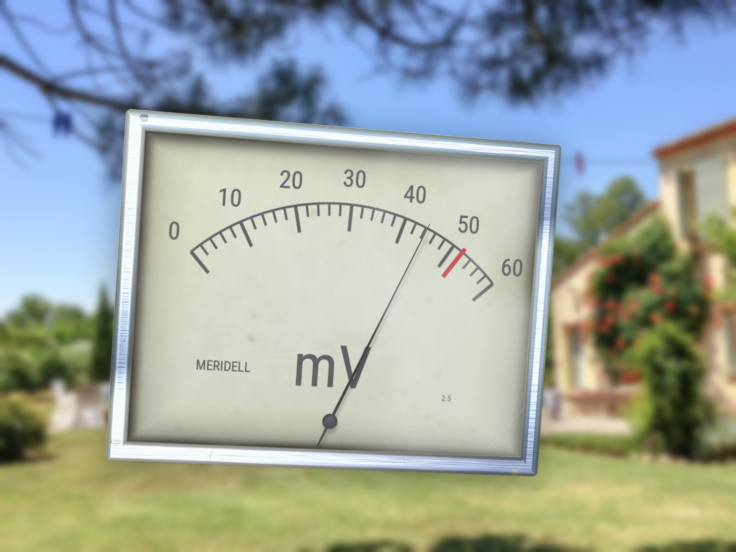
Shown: mV 44
